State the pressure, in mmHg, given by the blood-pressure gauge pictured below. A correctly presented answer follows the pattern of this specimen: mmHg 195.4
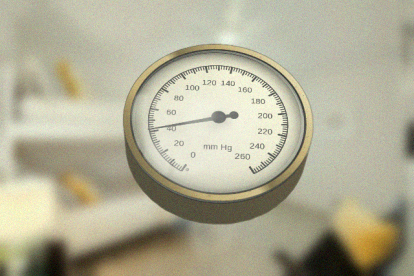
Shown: mmHg 40
